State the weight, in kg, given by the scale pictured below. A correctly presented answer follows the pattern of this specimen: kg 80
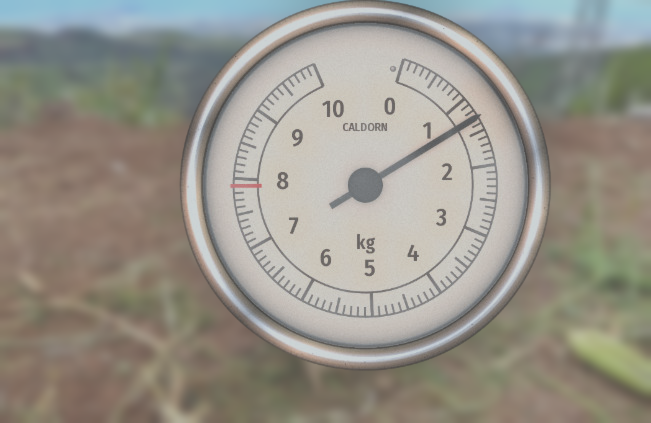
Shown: kg 1.3
